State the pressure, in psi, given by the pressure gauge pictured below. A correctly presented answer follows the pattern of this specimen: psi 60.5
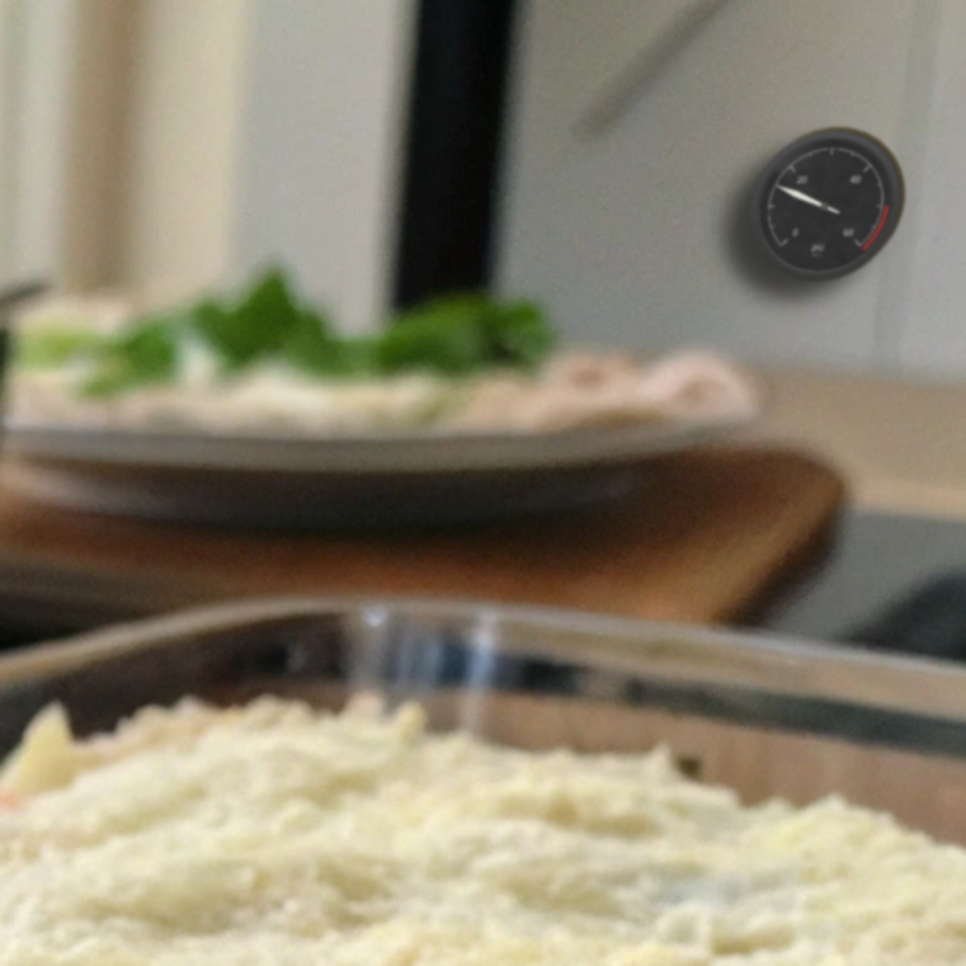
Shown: psi 15
